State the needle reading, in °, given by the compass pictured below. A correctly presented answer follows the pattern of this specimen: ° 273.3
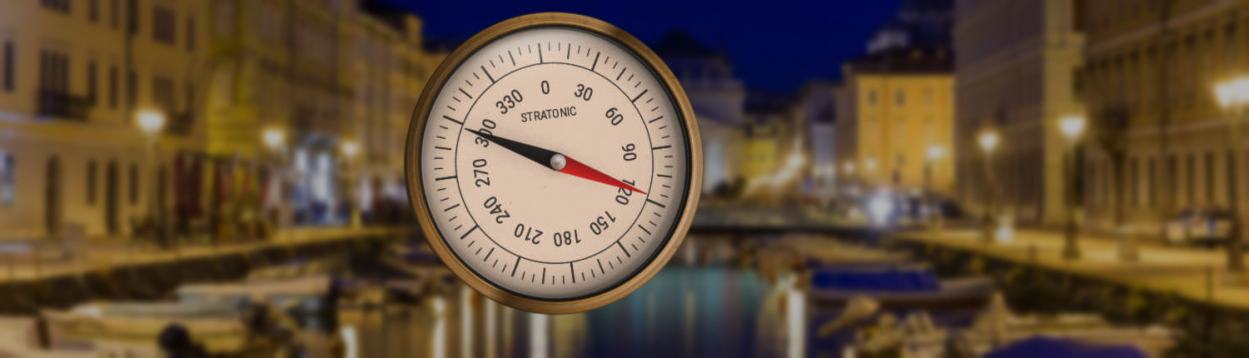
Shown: ° 117.5
